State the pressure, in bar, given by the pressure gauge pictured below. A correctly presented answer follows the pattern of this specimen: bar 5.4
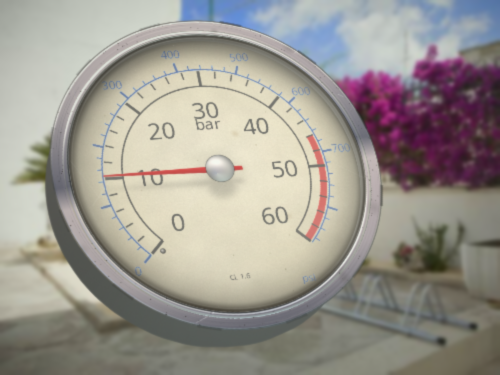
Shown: bar 10
